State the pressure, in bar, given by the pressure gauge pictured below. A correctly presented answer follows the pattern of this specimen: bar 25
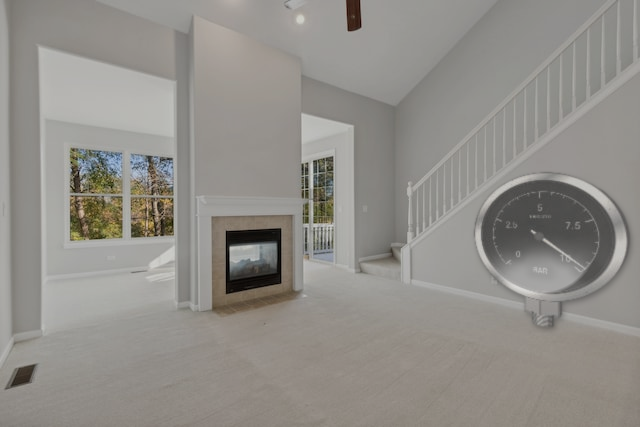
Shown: bar 9.75
